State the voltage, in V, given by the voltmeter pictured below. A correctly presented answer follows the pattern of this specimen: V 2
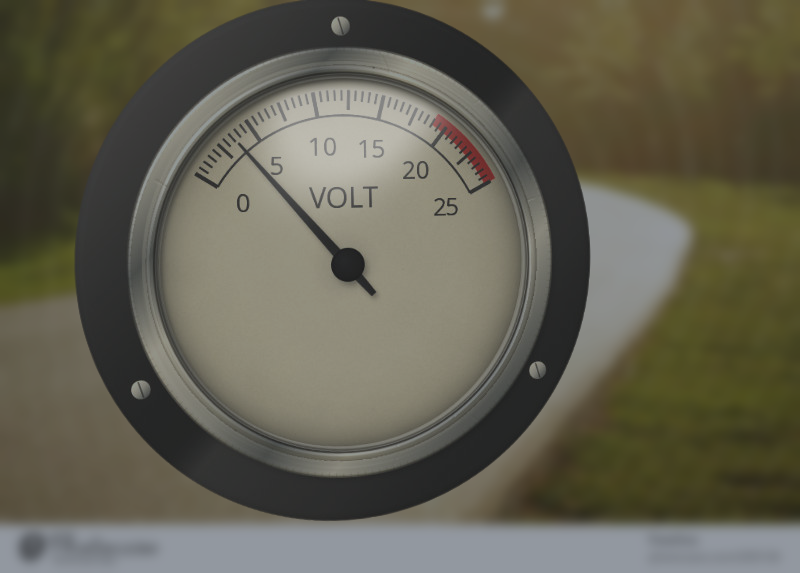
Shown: V 3.5
